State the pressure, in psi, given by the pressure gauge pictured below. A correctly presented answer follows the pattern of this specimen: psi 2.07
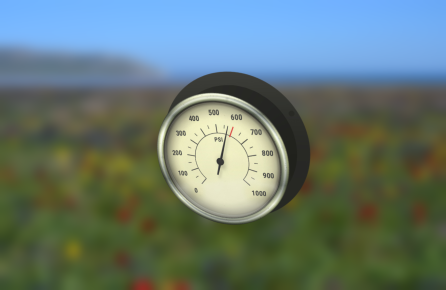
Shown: psi 575
